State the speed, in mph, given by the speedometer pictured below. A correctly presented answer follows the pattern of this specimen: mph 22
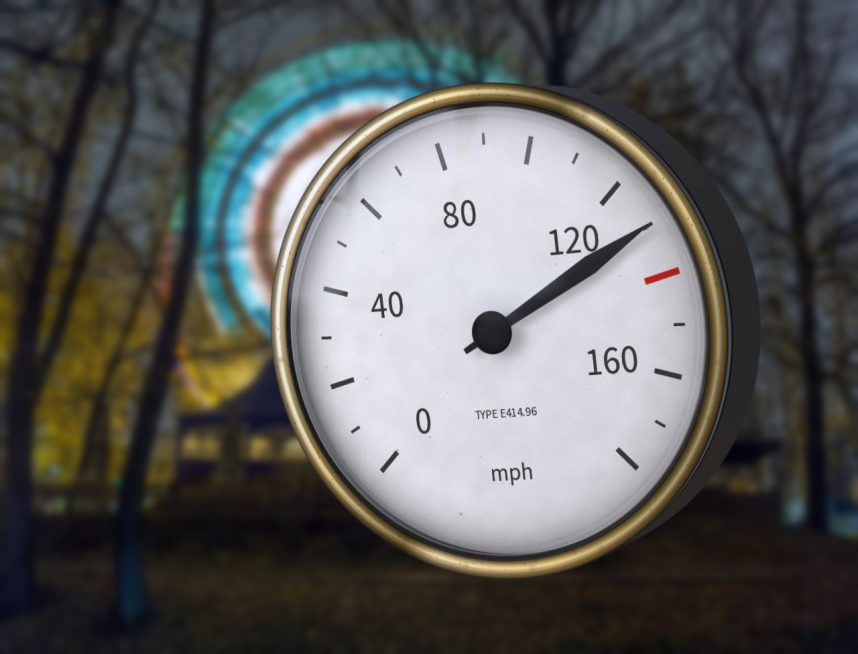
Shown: mph 130
